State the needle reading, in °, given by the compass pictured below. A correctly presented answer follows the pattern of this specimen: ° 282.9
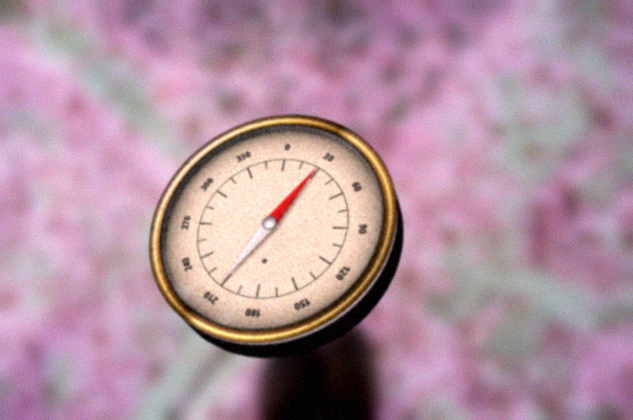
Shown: ° 30
